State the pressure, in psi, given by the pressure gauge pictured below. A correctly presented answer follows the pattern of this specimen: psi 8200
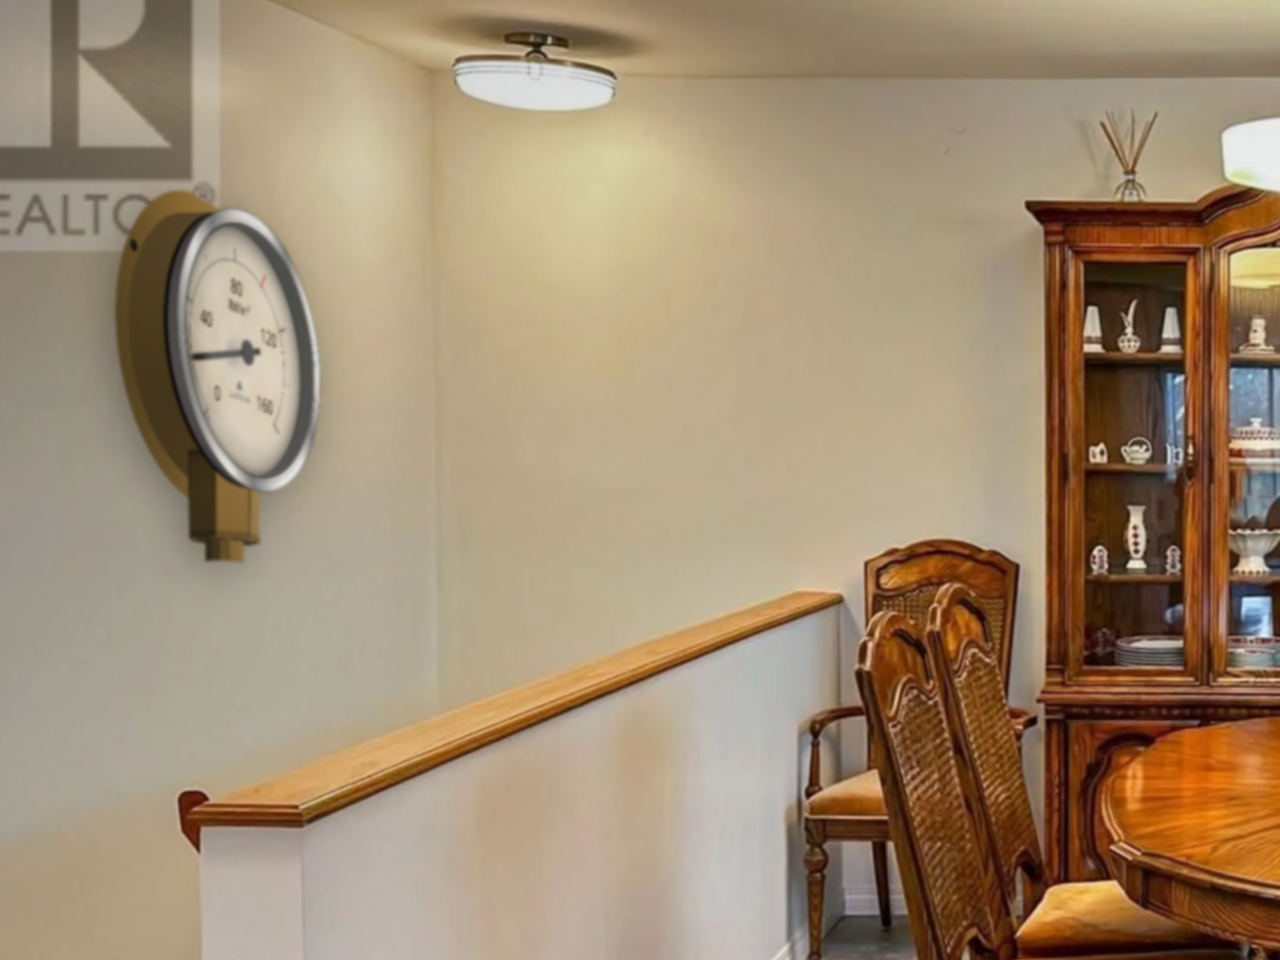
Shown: psi 20
